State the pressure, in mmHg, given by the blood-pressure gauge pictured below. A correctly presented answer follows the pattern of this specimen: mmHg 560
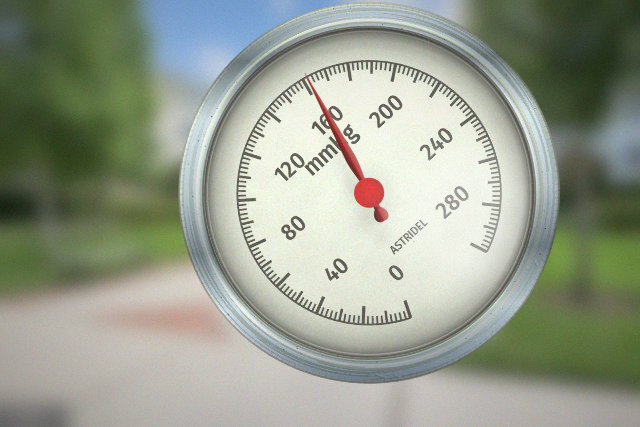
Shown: mmHg 162
